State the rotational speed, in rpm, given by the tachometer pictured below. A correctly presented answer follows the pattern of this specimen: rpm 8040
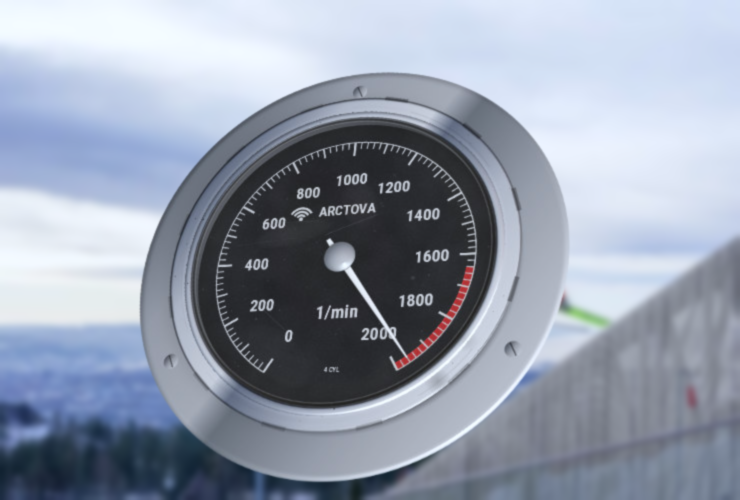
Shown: rpm 1960
